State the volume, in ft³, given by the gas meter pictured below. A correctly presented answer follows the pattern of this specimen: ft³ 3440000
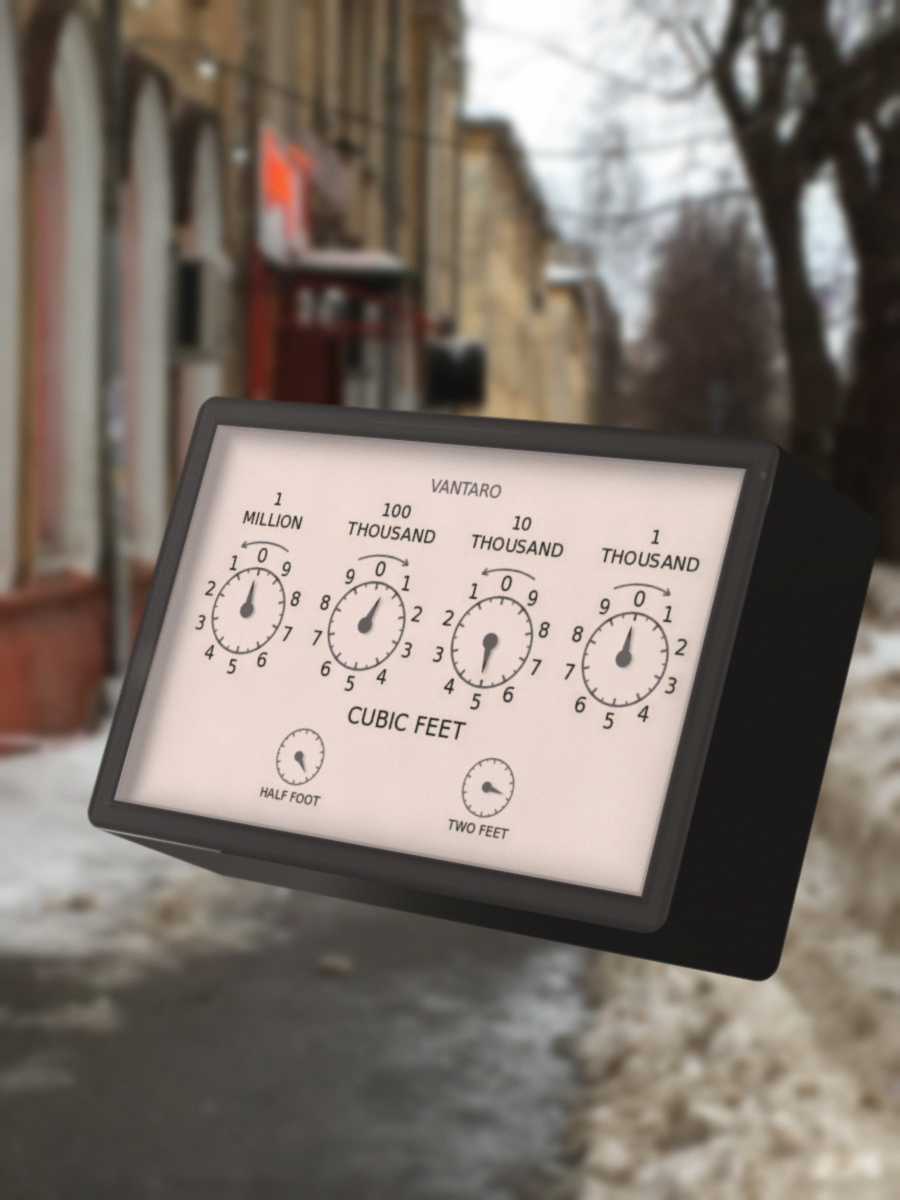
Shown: ft³ 5000
